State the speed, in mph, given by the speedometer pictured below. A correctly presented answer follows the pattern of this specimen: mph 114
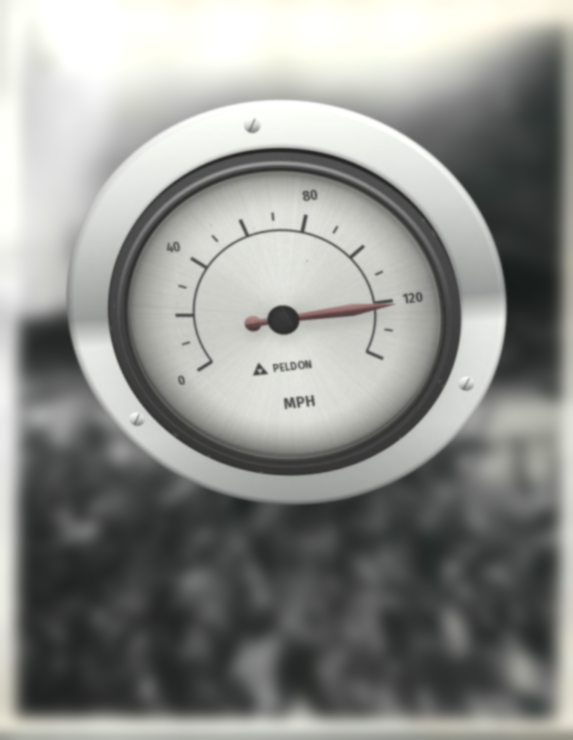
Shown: mph 120
